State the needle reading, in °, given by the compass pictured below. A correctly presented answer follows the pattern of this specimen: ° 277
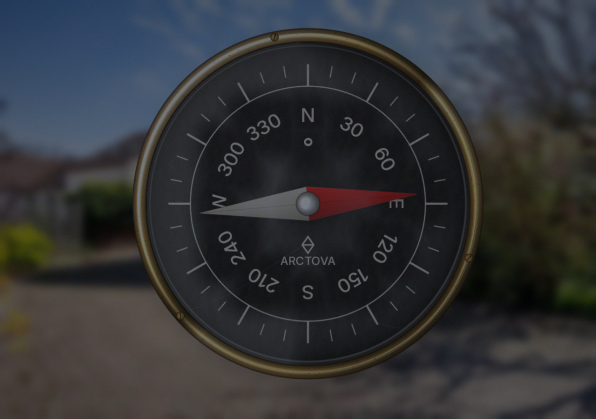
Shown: ° 85
